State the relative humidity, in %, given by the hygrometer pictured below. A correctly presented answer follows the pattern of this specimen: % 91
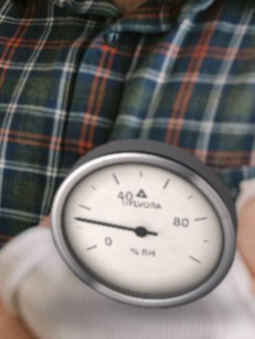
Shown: % 15
